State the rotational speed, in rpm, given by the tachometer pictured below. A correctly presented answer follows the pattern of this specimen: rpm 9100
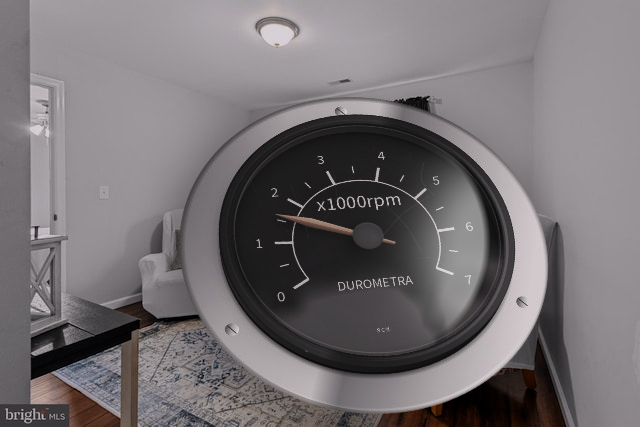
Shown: rpm 1500
